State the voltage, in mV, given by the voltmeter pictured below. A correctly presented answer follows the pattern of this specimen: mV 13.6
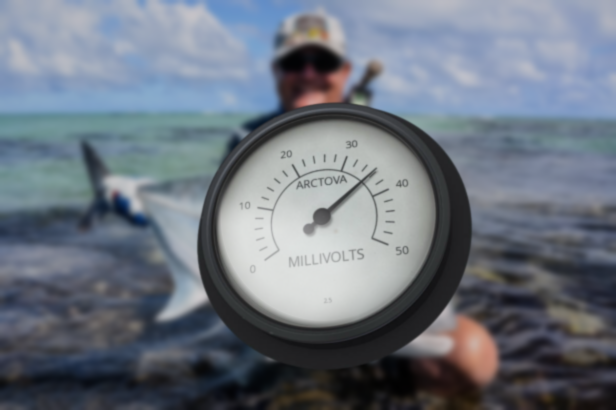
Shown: mV 36
